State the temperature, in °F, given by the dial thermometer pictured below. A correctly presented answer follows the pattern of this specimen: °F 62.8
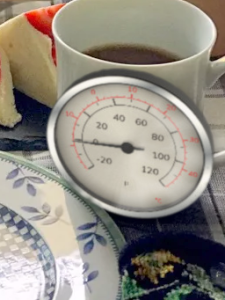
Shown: °F 0
